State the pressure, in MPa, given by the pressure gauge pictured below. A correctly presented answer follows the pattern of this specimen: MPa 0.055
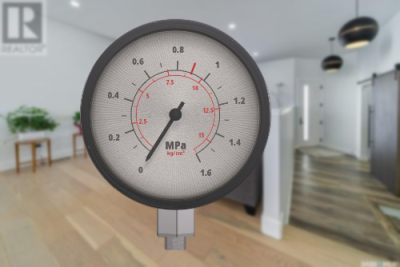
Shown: MPa 0
